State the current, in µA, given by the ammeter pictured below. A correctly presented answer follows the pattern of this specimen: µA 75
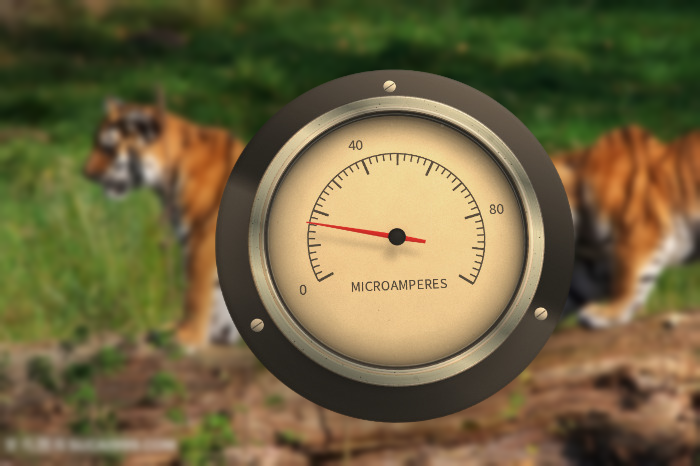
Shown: µA 16
